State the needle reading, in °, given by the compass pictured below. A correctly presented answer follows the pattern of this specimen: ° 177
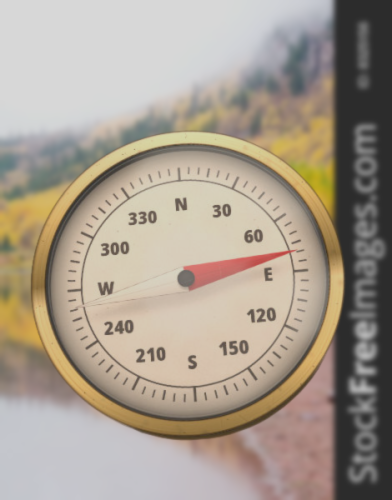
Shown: ° 80
